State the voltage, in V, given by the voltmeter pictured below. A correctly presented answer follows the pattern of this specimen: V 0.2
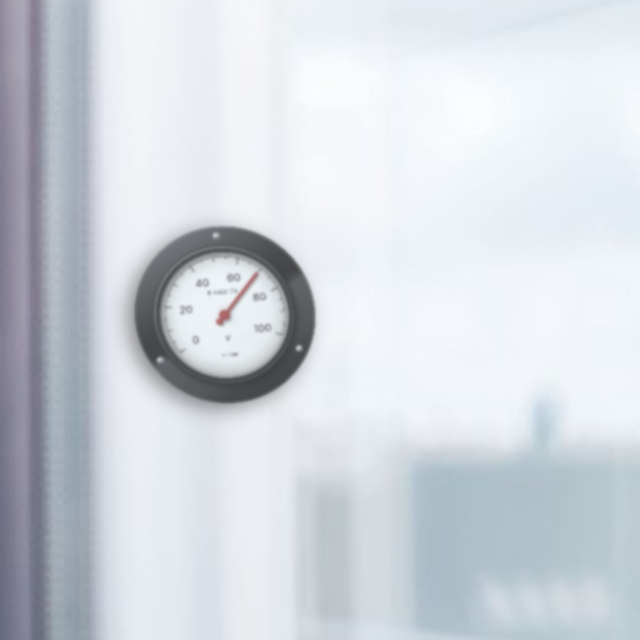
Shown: V 70
